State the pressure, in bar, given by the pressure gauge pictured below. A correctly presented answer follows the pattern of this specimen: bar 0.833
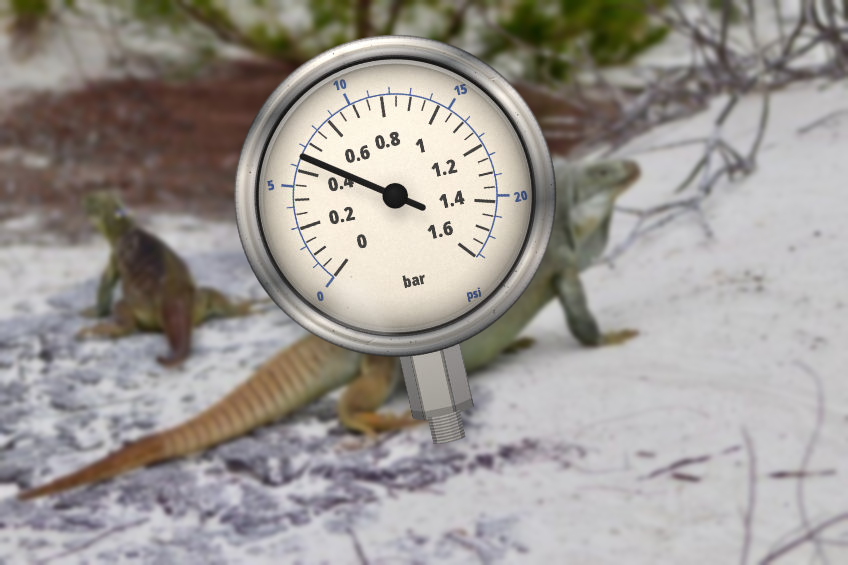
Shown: bar 0.45
